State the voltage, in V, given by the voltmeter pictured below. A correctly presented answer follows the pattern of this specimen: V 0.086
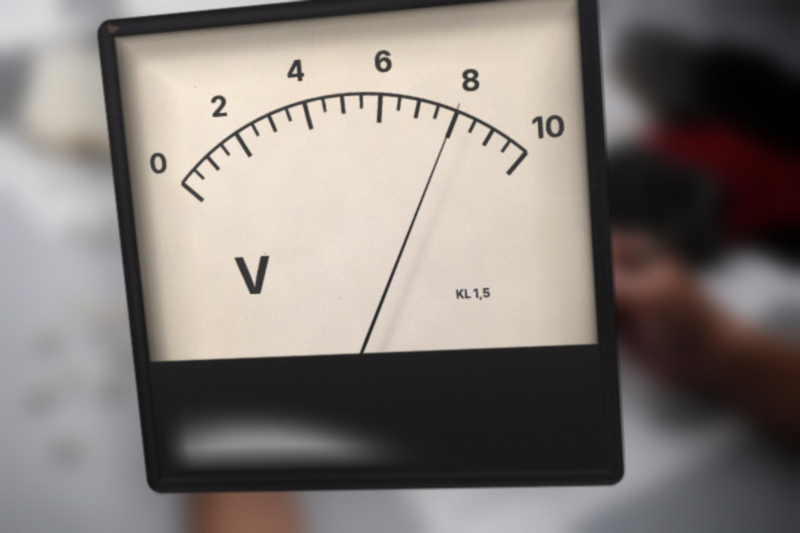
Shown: V 8
